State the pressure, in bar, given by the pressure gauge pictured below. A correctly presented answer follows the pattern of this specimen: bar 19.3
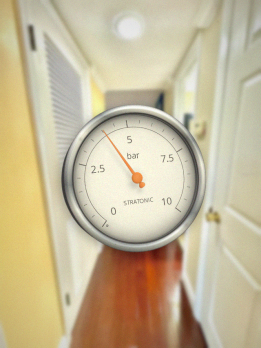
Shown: bar 4
